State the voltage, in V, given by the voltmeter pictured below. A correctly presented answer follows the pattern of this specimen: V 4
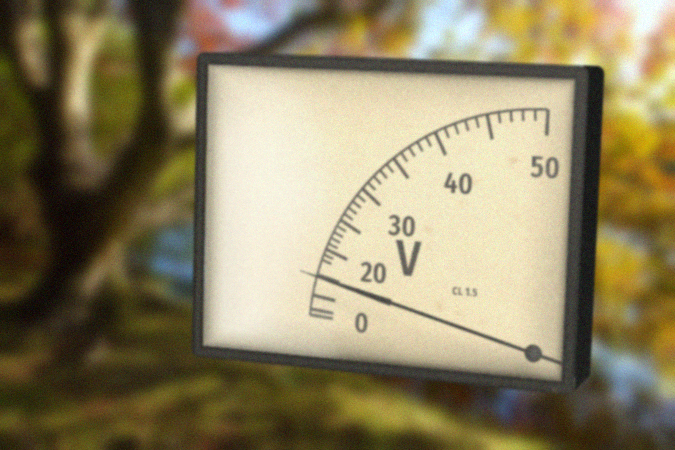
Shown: V 15
